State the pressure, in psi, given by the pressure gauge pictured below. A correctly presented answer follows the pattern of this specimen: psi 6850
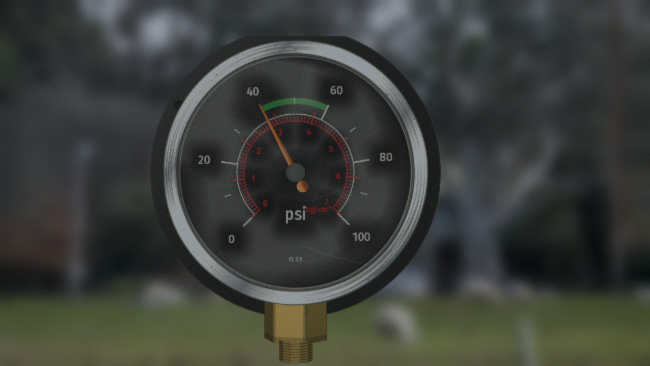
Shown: psi 40
